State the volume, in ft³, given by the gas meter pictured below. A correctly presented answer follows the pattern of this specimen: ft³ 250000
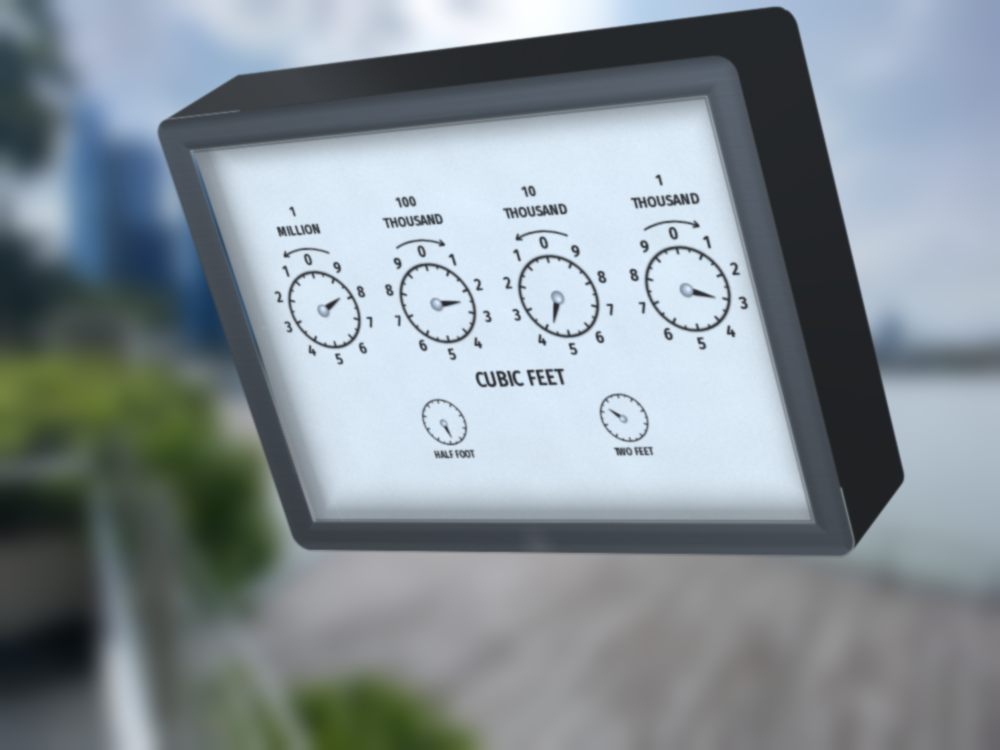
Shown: ft³ 824300
